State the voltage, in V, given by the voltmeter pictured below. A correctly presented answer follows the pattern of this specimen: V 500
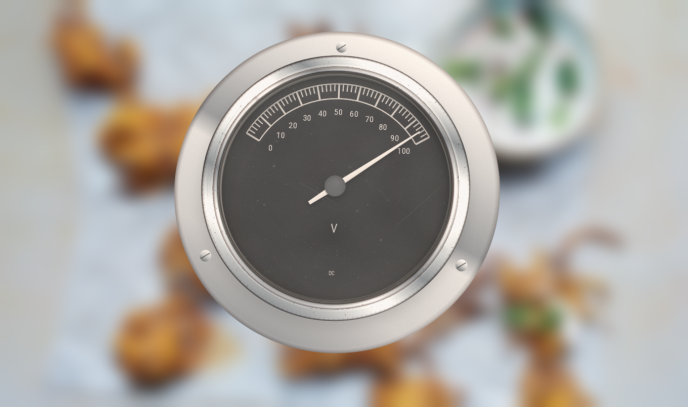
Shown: V 96
